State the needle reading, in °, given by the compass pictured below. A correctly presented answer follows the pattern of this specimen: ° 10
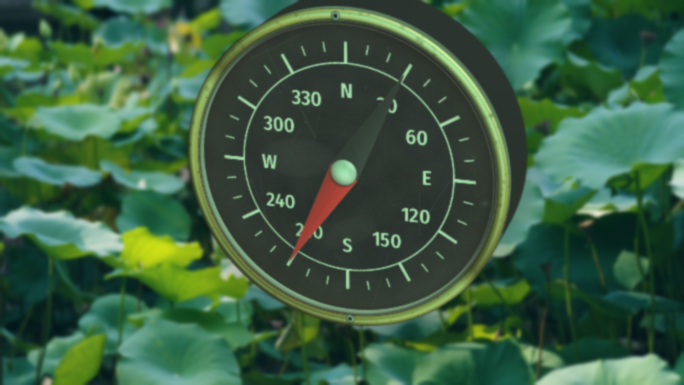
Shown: ° 210
